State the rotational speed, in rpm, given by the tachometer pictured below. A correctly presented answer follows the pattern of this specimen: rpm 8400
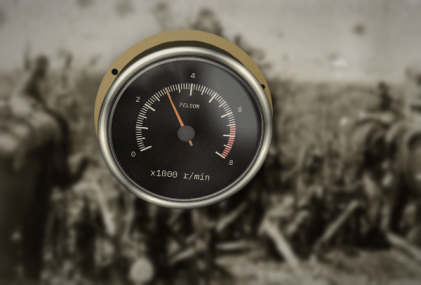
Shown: rpm 3000
